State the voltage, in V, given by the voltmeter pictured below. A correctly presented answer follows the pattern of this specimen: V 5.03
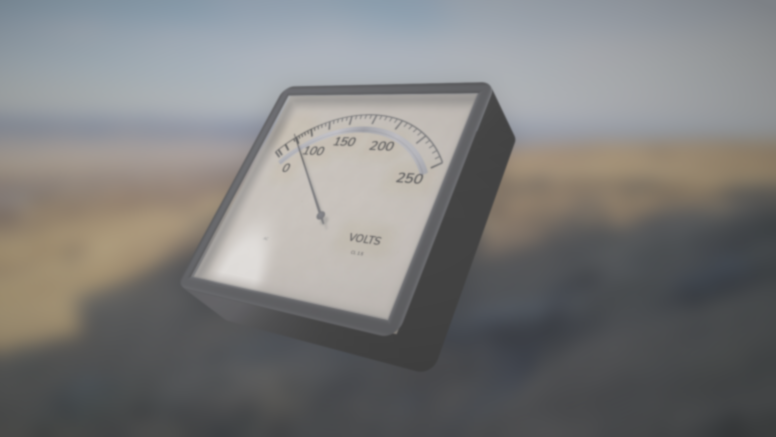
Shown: V 75
